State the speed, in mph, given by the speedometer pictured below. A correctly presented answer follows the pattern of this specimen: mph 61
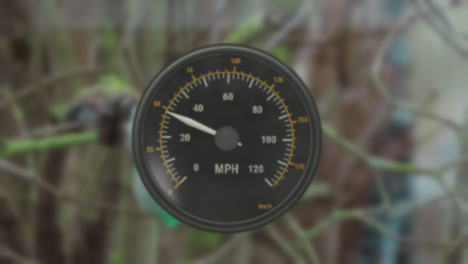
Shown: mph 30
